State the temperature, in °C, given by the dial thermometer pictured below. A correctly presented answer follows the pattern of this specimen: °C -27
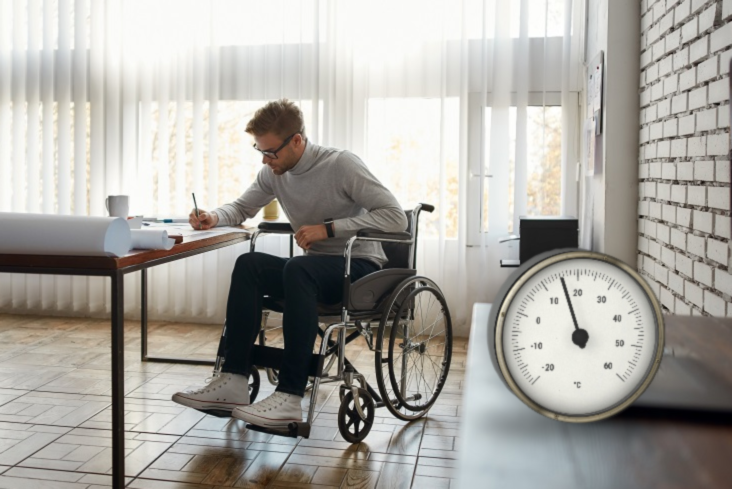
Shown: °C 15
